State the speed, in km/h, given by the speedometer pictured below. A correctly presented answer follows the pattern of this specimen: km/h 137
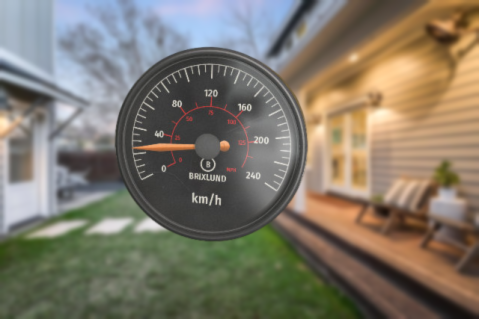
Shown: km/h 25
